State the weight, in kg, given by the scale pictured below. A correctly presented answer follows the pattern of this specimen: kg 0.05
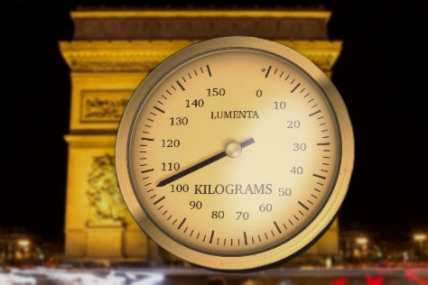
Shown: kg 104
